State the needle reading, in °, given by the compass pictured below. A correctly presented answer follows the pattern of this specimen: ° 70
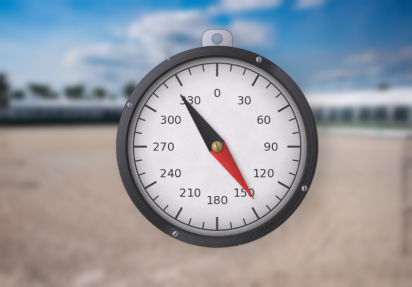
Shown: ° 145
